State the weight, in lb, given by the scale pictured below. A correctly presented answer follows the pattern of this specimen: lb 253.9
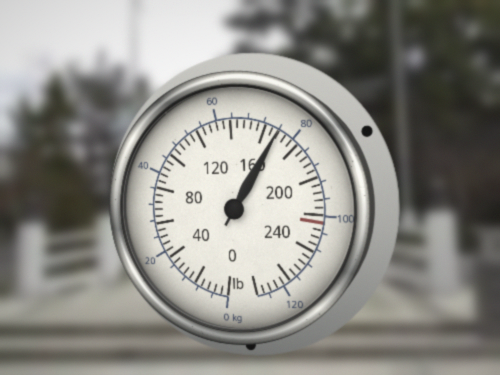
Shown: lb 168
